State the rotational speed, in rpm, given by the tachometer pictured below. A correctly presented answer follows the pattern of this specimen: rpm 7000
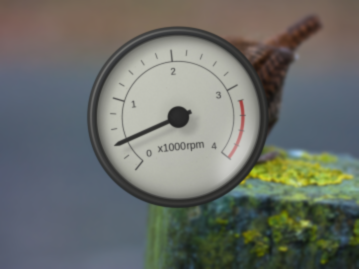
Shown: rpm 400
